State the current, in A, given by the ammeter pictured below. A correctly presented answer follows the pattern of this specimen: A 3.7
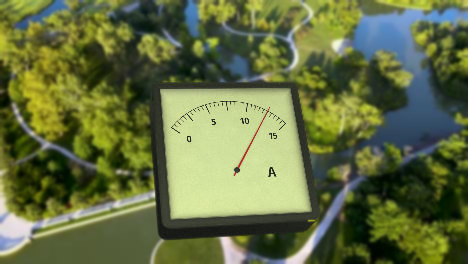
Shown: A 12.5
